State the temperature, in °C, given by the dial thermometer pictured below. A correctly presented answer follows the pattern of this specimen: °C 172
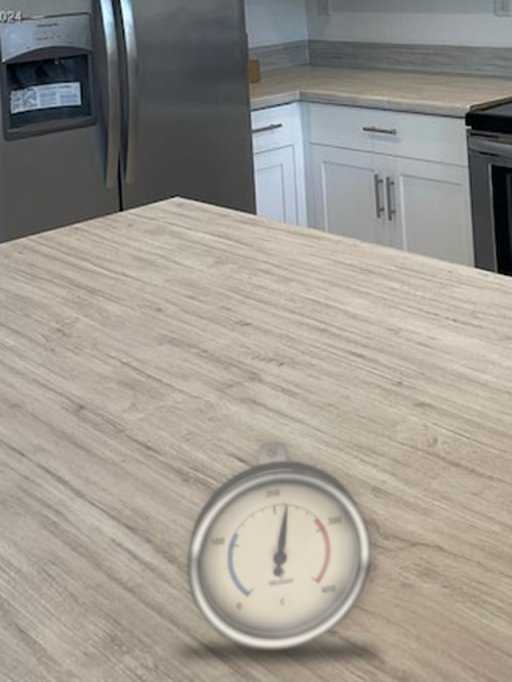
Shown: °C 220
